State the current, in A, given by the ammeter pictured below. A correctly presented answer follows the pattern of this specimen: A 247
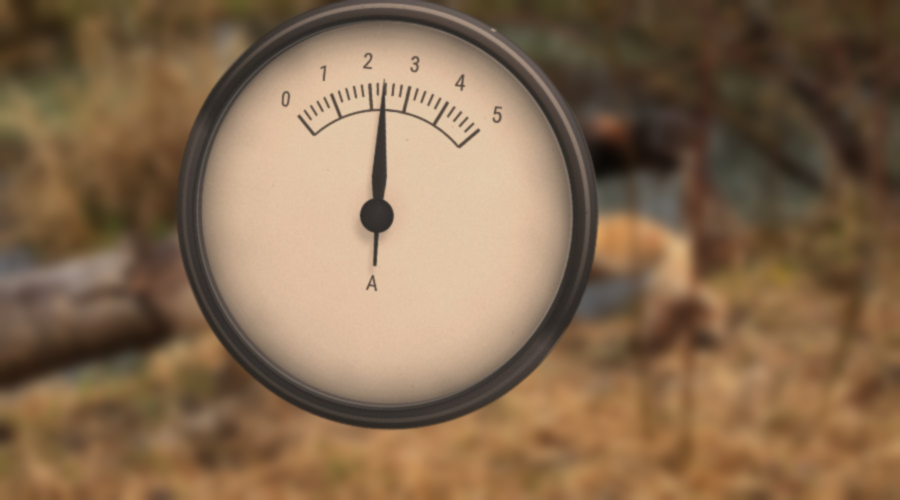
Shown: A 2.4
